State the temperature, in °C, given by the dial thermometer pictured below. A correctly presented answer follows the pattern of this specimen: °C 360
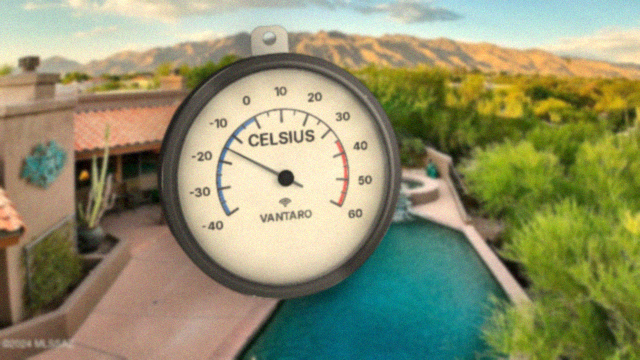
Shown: °C -15
